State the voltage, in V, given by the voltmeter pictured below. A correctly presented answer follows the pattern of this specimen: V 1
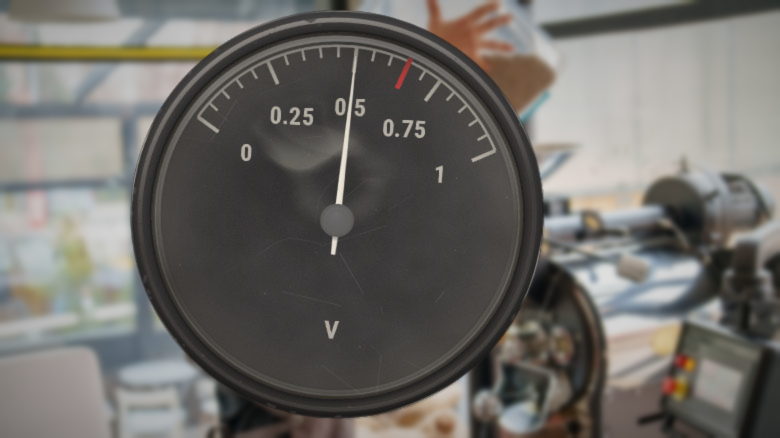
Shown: V 0.5
